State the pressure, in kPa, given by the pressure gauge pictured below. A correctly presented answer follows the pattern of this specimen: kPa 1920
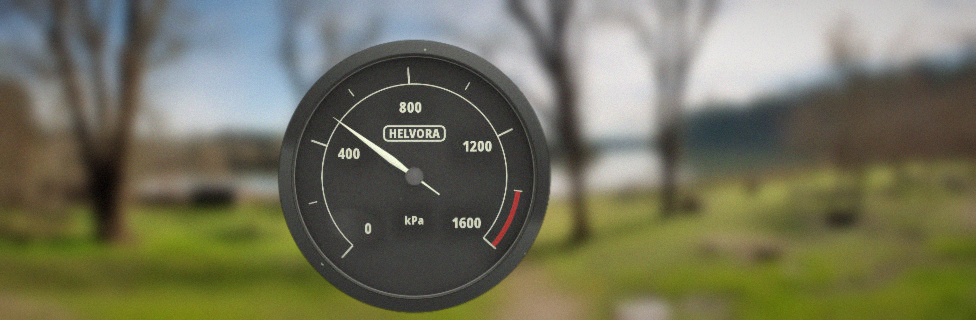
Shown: kPa 500
